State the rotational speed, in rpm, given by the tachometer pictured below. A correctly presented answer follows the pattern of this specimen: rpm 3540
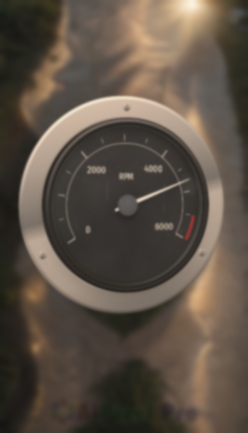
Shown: rpm 4750
